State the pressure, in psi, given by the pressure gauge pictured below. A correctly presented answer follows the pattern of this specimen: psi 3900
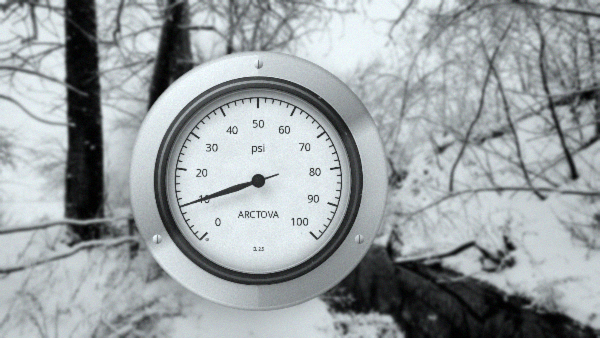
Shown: psi 10
